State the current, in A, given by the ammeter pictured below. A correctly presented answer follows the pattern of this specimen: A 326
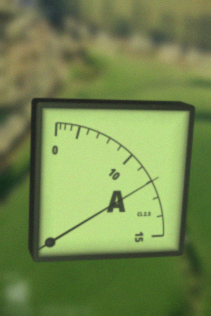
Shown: A 12
